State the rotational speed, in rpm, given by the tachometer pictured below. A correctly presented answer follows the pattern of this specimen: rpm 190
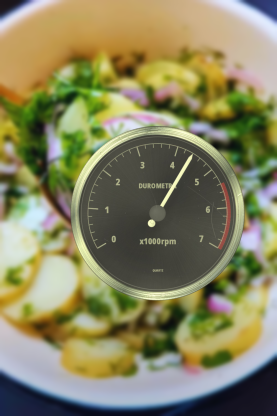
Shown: rpm 4400
